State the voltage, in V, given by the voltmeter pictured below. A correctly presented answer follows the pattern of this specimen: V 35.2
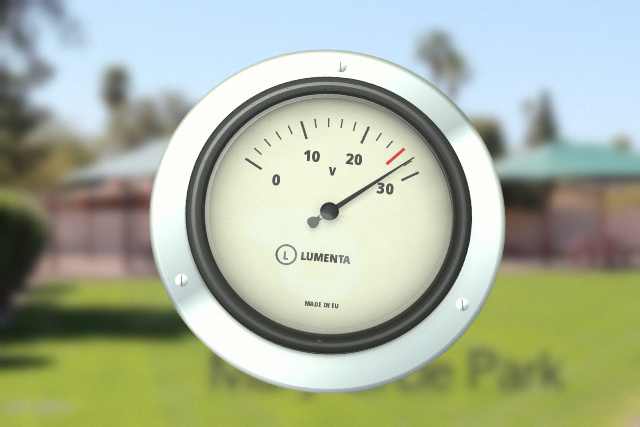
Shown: V 28
